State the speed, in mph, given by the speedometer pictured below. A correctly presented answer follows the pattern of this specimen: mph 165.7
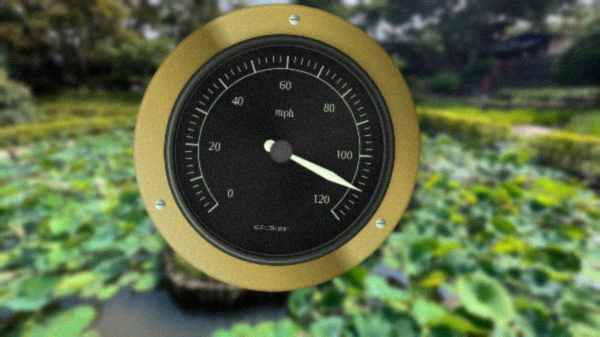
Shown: mph 110
